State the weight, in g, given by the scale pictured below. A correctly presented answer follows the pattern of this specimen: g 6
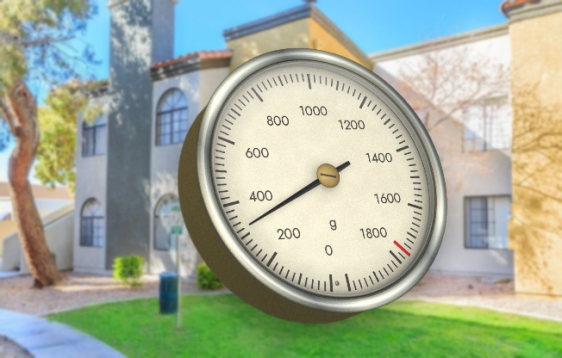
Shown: g 320
